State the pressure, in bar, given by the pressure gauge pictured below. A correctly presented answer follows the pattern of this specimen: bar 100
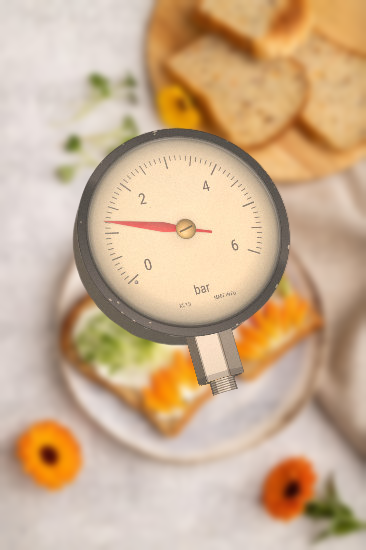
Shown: bar 1.2
